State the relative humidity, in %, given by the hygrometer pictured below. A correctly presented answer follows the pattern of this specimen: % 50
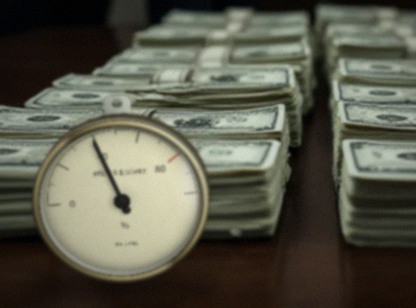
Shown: % 40
